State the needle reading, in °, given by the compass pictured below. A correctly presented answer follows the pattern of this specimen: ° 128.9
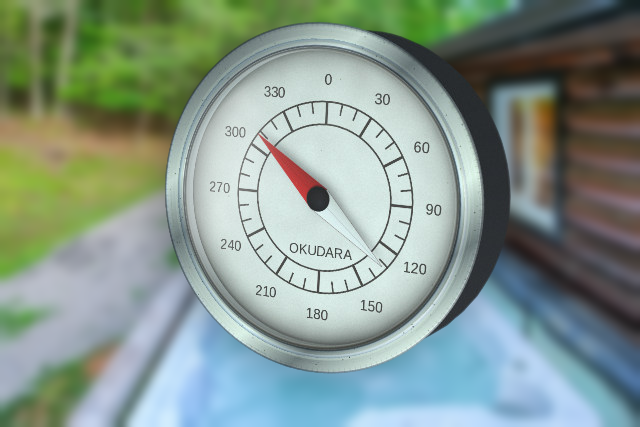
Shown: ° 310
